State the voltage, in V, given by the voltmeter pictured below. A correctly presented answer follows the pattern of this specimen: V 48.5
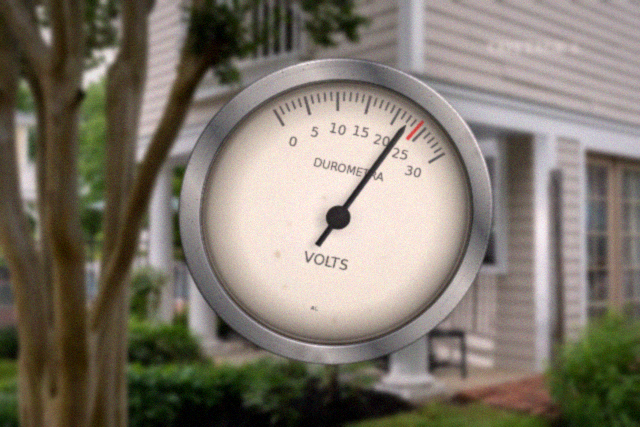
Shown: V 22
